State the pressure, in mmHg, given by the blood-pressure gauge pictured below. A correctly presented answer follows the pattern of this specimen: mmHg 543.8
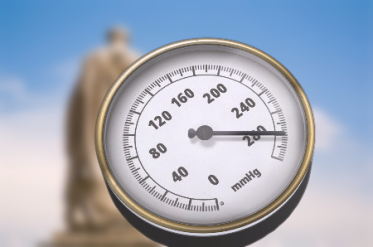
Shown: mmHg 280
